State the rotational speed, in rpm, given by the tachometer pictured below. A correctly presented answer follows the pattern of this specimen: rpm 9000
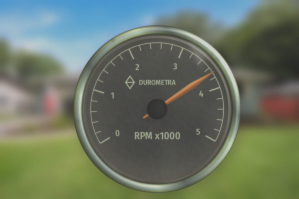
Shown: rpm 3700
